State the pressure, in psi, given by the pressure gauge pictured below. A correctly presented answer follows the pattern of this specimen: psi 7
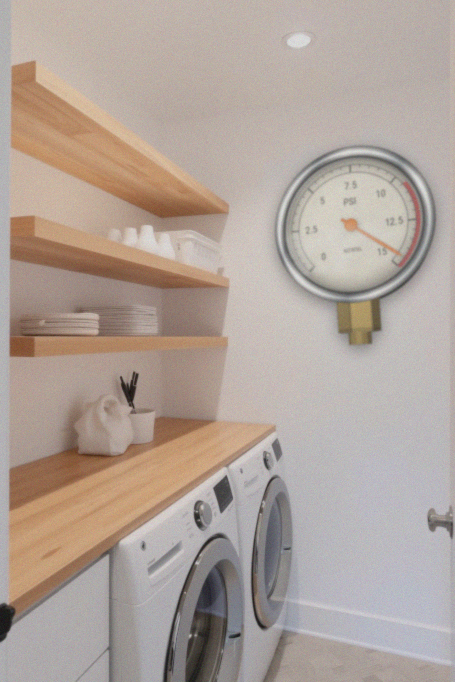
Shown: psi 14.5
